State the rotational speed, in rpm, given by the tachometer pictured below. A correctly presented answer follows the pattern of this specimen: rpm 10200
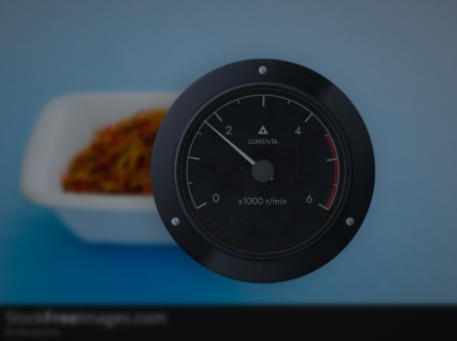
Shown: rpm 1750
